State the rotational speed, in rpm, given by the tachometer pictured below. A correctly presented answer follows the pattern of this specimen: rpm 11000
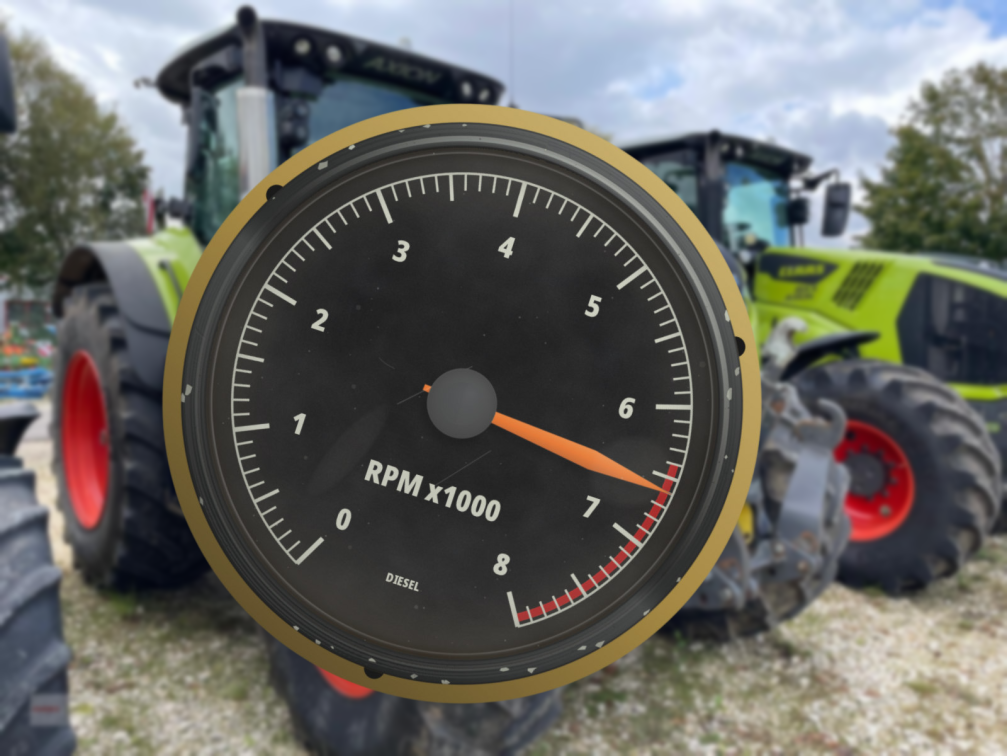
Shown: rpm 6600
